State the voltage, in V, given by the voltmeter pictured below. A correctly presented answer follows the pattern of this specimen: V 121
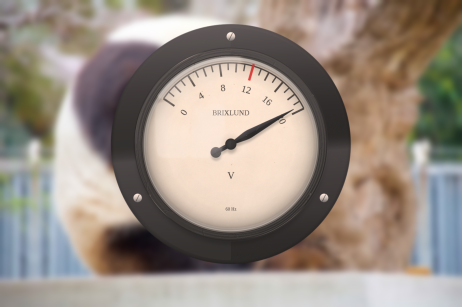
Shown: V 19.5
